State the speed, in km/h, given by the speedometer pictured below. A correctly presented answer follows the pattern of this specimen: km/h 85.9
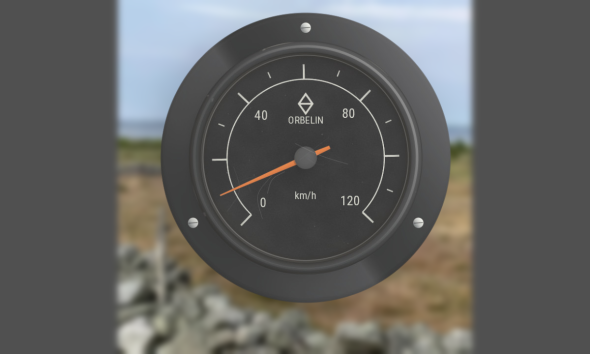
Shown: km/h 10
